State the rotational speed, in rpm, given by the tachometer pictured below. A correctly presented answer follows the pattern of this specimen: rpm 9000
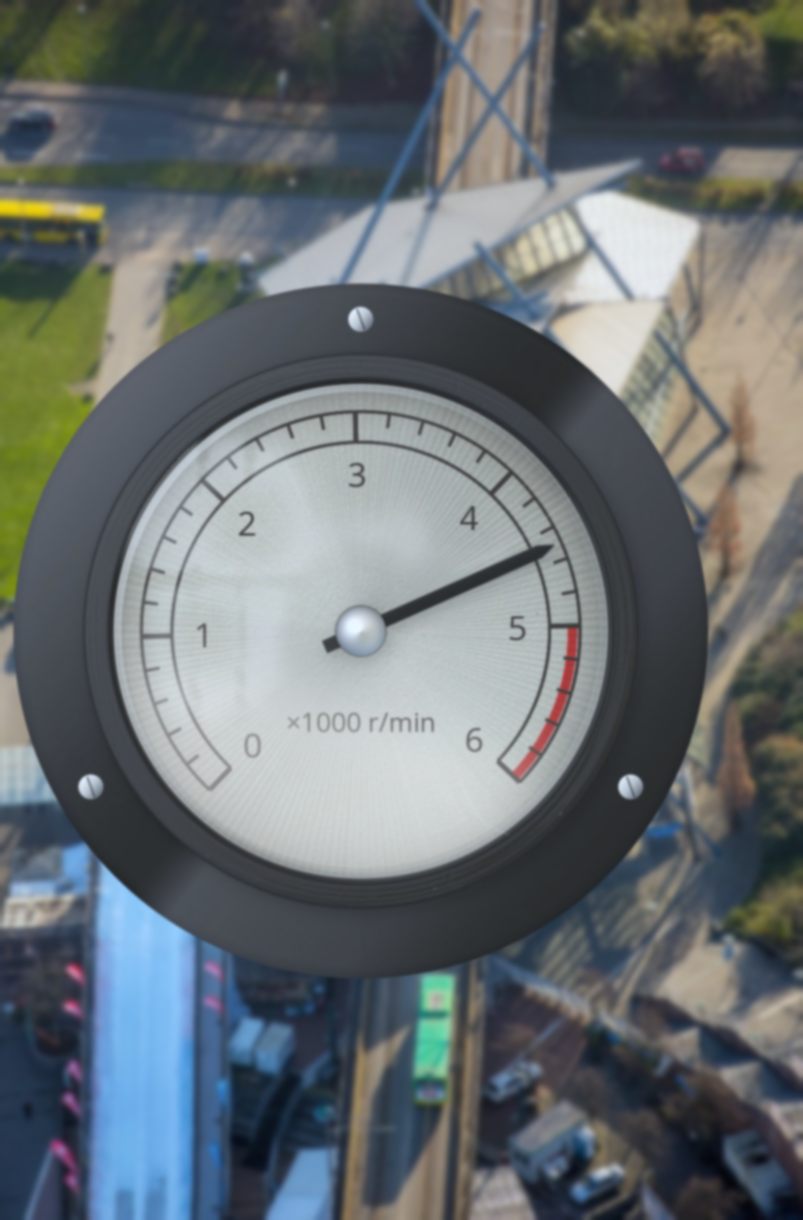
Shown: rpm 4500
